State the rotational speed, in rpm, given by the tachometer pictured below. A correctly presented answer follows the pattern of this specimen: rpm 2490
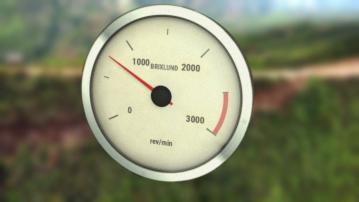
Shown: rpm 750
